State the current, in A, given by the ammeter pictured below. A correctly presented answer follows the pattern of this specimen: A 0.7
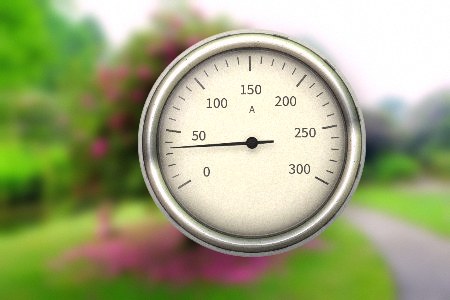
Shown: A 35
